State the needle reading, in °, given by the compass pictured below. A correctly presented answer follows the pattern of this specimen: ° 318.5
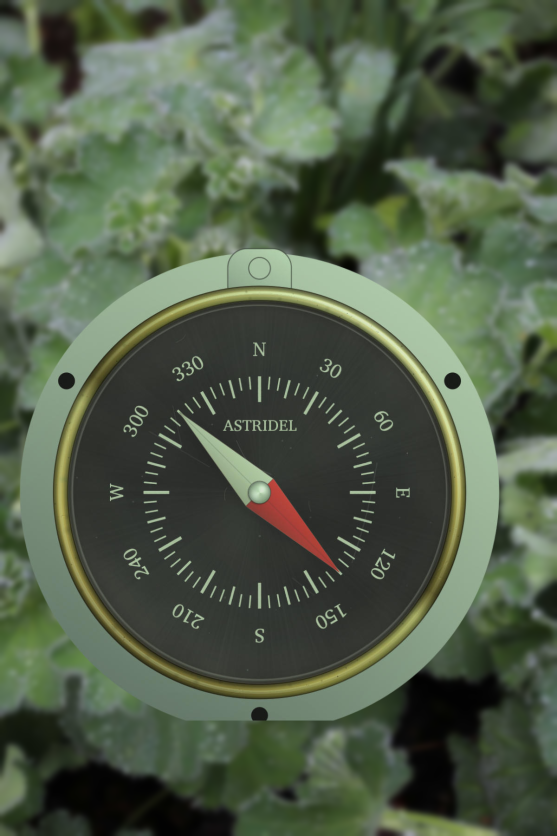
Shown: ° 135
